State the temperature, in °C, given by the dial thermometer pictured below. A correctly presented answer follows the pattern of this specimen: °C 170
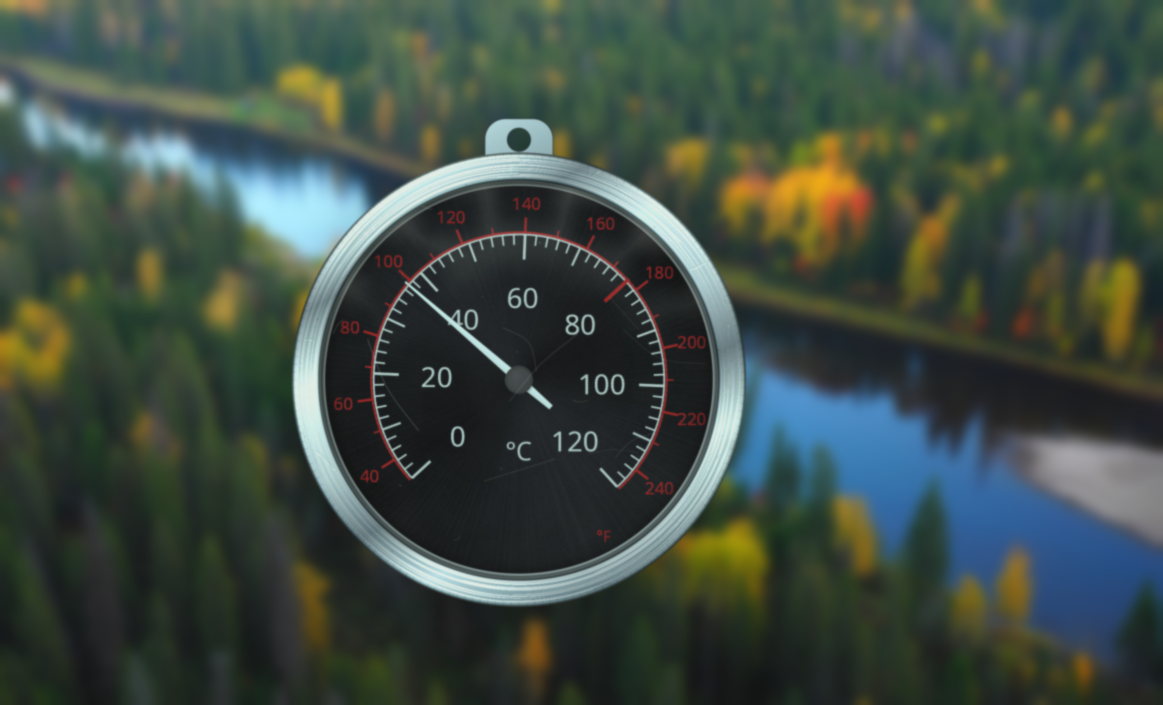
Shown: °C 37
